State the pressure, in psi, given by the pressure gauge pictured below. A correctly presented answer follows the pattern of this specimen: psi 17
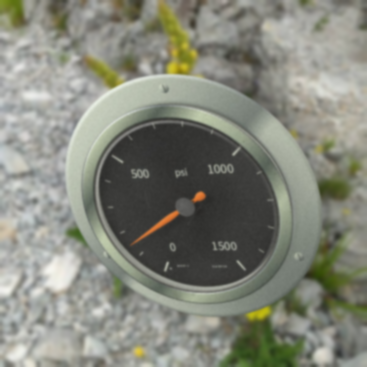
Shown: psi 150
